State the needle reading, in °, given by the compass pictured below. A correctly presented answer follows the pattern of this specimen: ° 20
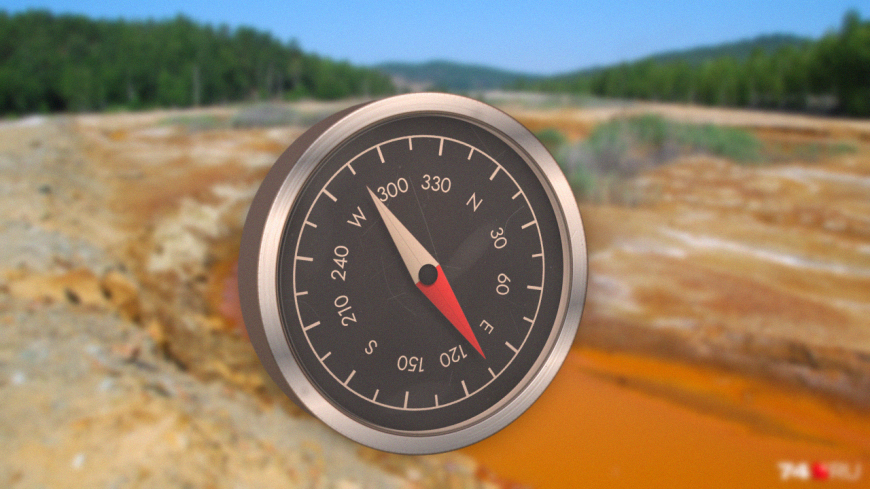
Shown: ° 105
